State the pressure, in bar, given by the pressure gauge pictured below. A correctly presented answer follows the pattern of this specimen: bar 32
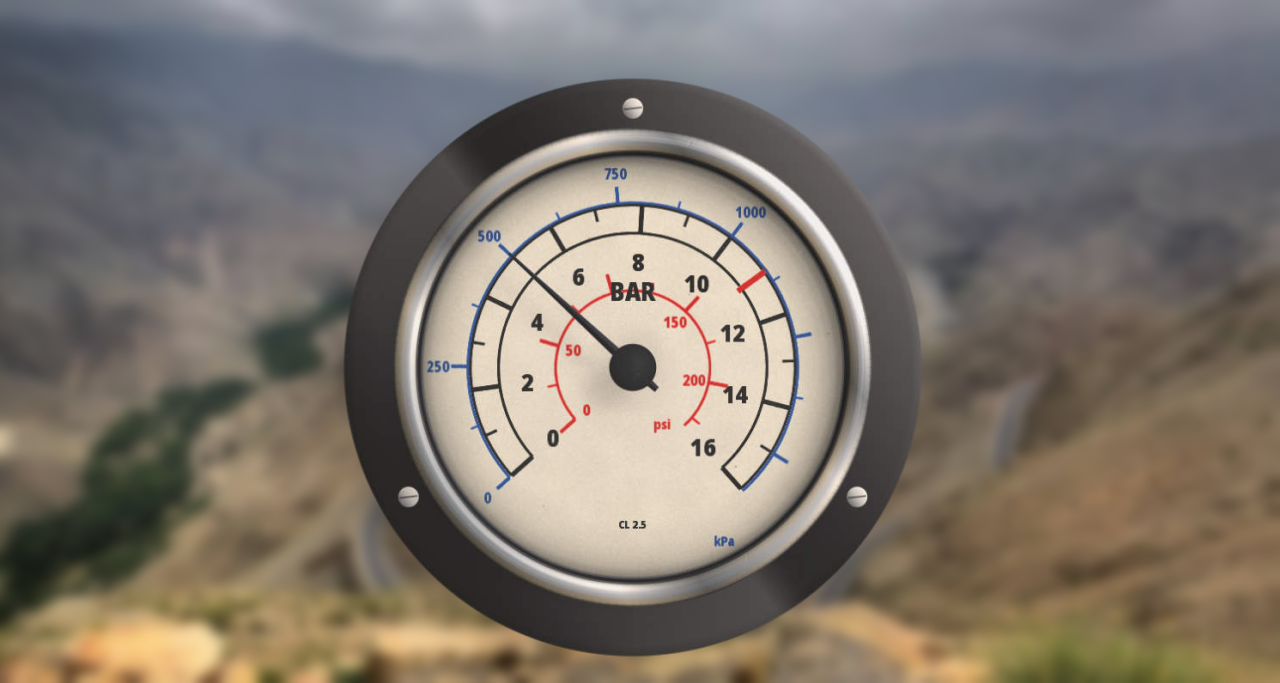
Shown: bar 5
